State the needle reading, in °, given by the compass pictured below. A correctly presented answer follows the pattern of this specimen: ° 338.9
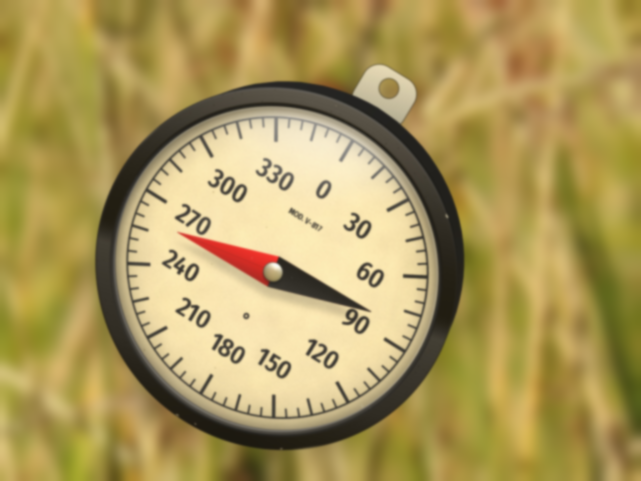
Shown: ° 260
